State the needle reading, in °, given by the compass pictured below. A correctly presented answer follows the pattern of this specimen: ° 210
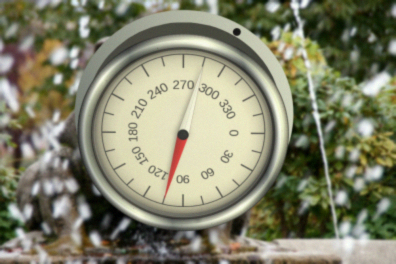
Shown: ° 105
